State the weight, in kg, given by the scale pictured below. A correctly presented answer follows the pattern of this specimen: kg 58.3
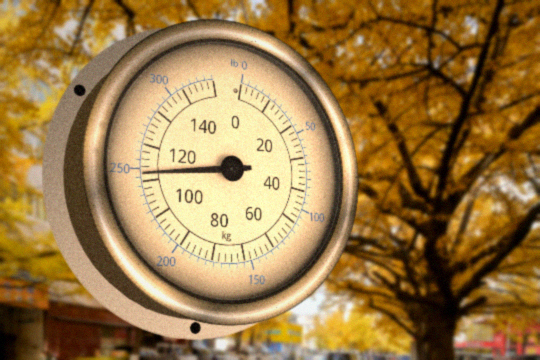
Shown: kg 112
